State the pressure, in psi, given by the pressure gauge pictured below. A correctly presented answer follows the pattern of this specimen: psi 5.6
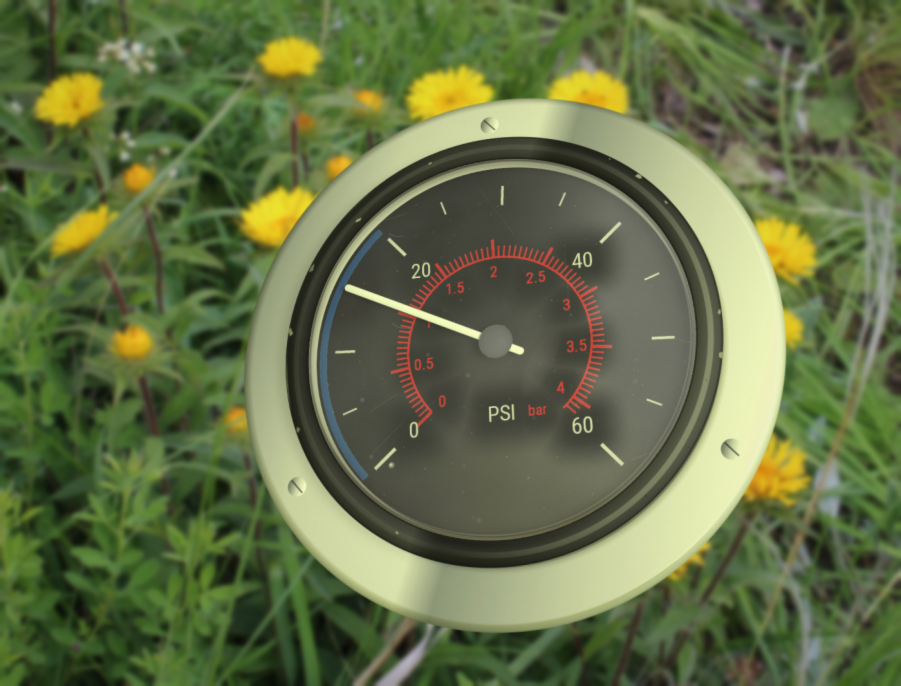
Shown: psi 15
